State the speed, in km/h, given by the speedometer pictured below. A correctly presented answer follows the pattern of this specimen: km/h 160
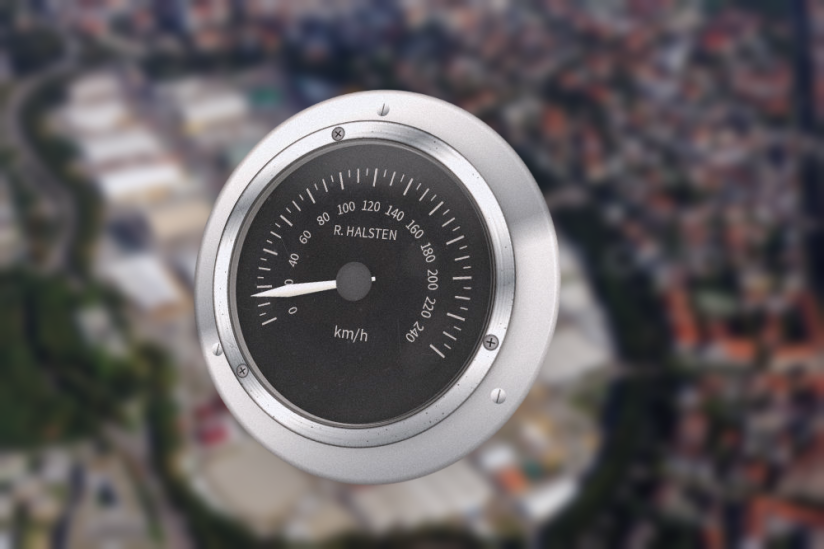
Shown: km/h 15
